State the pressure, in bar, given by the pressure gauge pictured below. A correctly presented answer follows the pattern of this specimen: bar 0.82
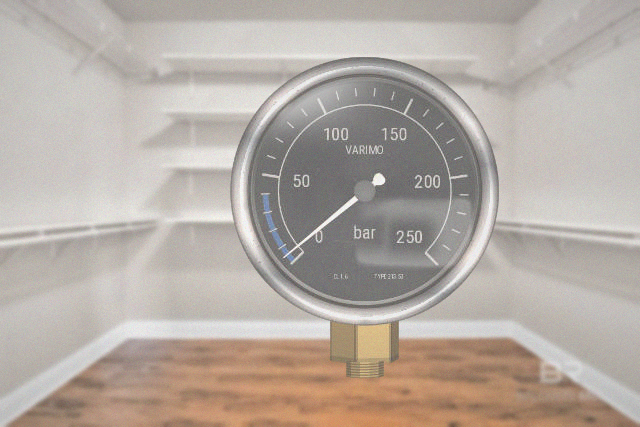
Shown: bar 5
